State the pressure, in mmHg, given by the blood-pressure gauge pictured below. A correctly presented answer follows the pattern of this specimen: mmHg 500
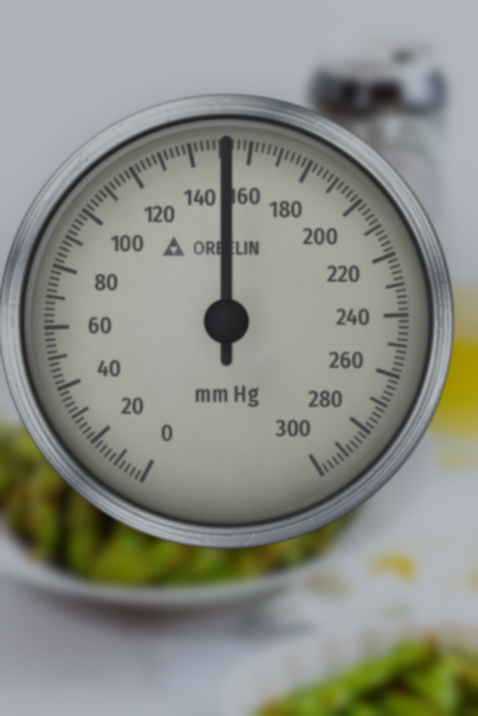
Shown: mmHg 152
